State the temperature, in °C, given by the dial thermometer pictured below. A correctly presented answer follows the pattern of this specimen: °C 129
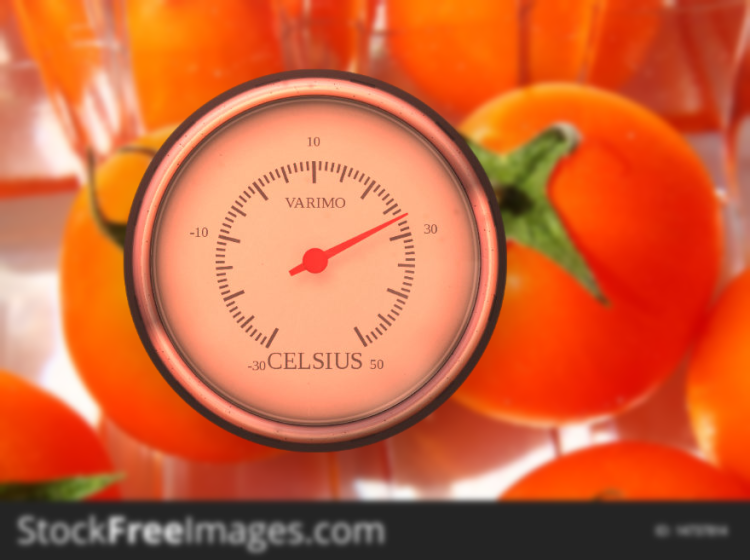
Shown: °C 27
